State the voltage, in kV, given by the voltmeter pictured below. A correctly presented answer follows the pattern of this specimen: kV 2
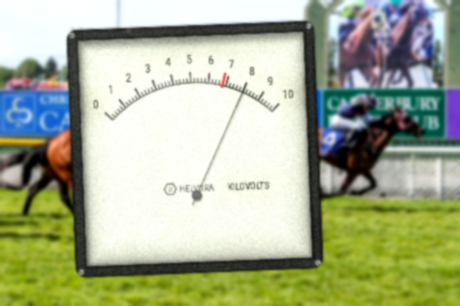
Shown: kV 8
